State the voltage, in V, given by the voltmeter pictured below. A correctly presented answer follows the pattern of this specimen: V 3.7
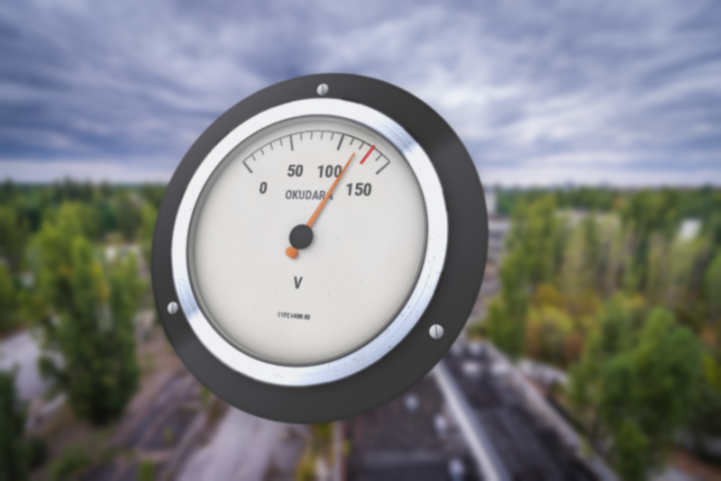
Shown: V 120
